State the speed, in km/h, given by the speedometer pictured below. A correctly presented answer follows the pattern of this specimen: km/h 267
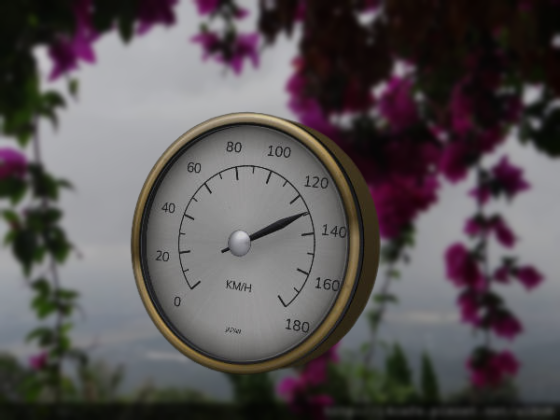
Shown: km/h 130
